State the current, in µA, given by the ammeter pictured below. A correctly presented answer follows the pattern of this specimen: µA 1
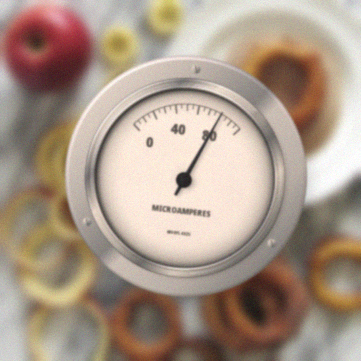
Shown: µA 80
